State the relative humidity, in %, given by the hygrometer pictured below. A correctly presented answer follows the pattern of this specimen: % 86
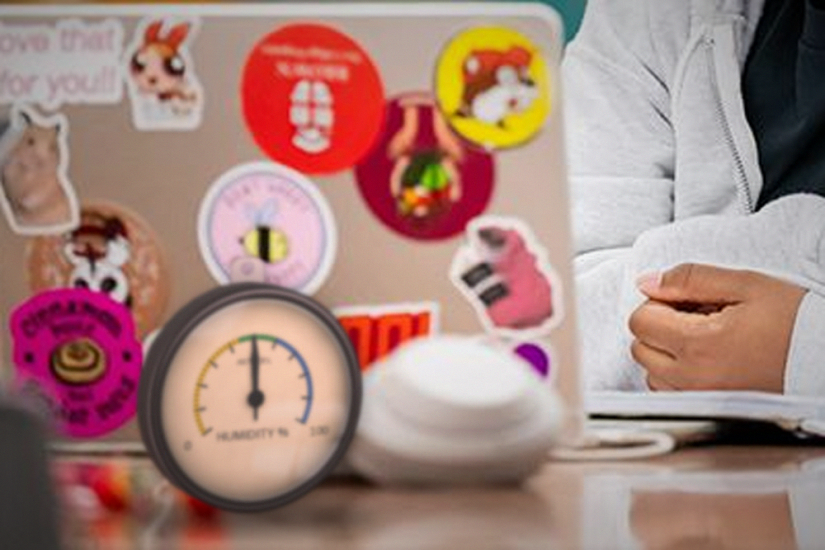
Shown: % 50
